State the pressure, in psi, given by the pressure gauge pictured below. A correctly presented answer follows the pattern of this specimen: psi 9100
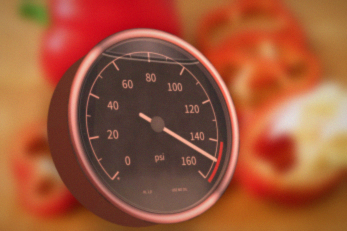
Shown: psi 150
